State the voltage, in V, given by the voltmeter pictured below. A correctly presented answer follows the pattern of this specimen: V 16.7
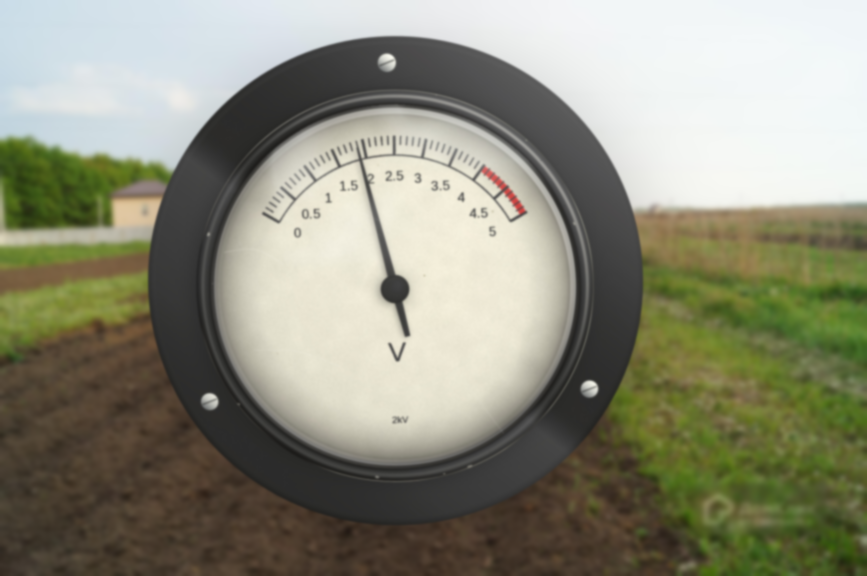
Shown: V 1.9
